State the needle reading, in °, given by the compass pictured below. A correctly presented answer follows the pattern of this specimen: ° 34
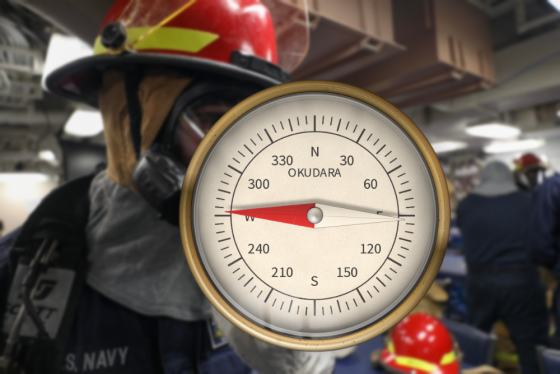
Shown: ° 272.5
